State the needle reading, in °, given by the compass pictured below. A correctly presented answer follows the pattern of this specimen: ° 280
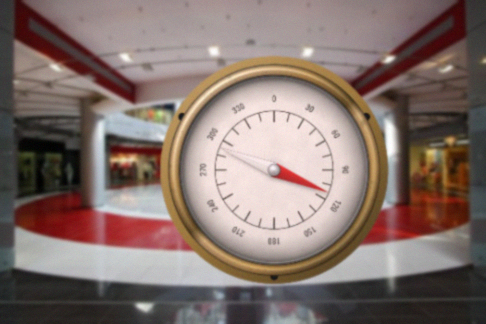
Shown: ° 112.5
